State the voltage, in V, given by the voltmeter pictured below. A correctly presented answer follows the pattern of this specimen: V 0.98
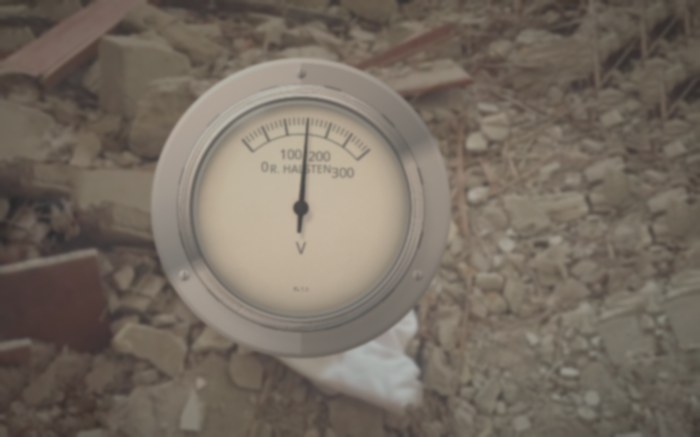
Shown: V 150
